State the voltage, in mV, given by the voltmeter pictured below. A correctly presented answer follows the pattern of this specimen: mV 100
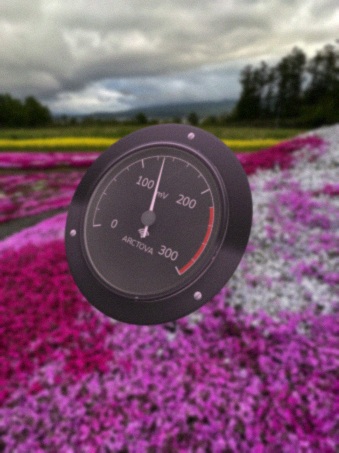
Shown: mV 130
